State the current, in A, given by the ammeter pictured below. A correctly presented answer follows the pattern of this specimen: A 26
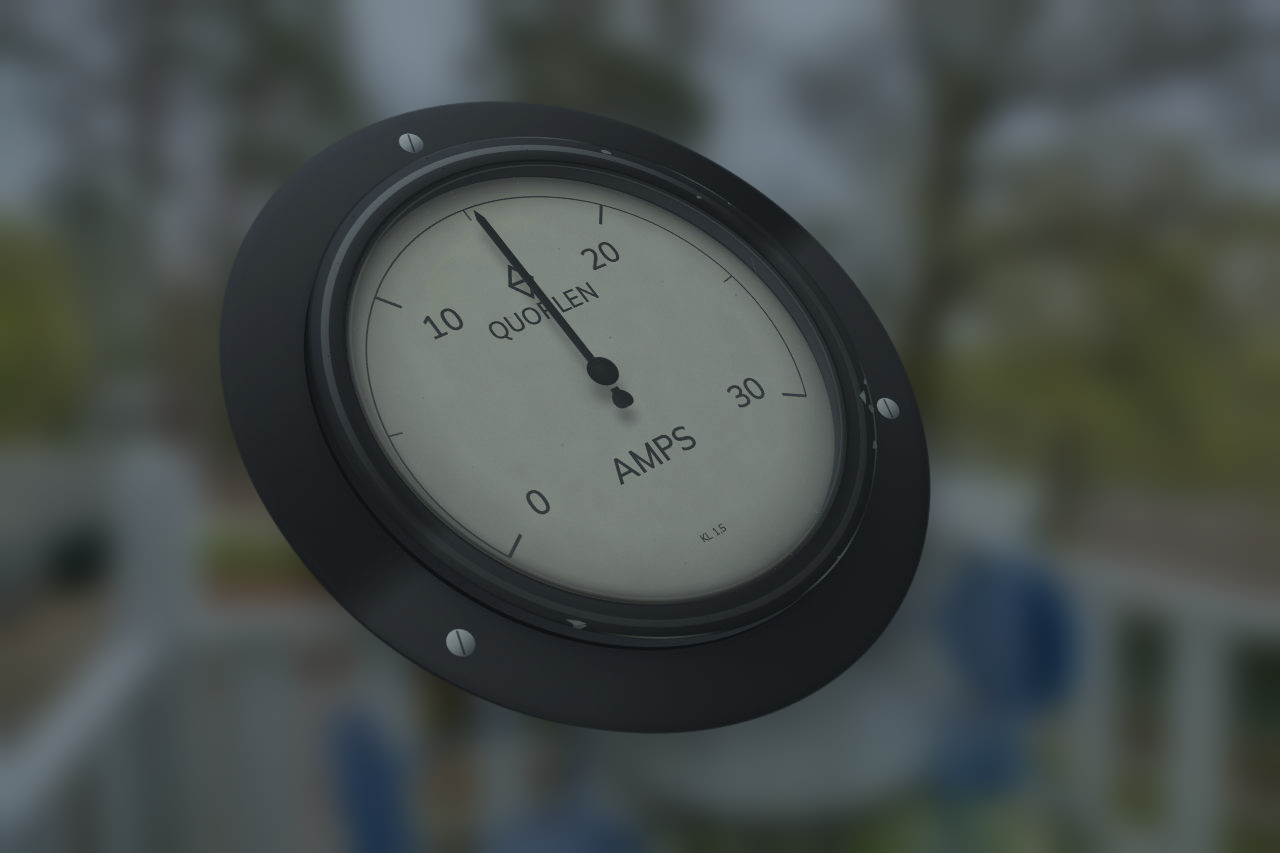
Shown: A 15
